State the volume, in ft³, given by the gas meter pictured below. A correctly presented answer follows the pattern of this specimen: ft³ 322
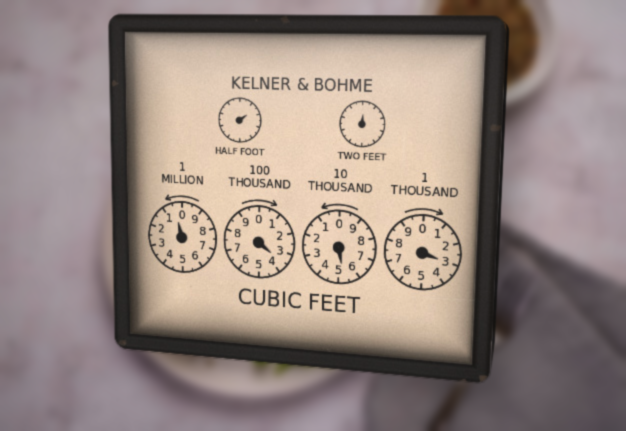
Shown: ft³ 35300
